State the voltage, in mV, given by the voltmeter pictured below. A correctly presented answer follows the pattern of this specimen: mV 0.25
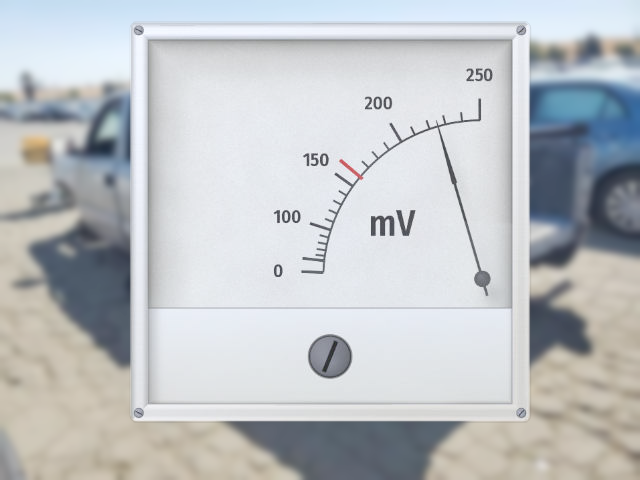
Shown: mV 225
